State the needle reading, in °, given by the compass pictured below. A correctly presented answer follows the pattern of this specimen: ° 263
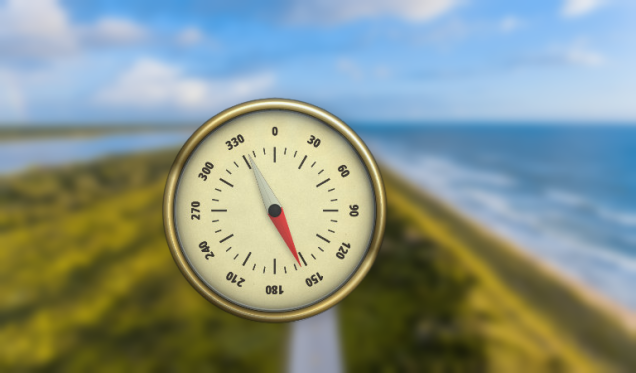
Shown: ° 155
